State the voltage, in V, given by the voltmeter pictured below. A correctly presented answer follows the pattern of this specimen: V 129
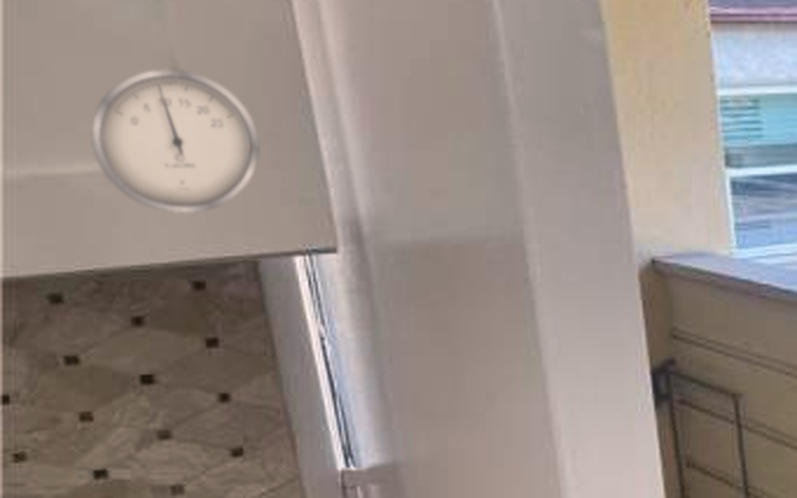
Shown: V 10
